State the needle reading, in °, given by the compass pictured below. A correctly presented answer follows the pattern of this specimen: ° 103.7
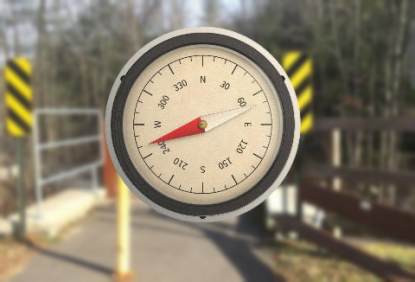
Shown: ° 250
